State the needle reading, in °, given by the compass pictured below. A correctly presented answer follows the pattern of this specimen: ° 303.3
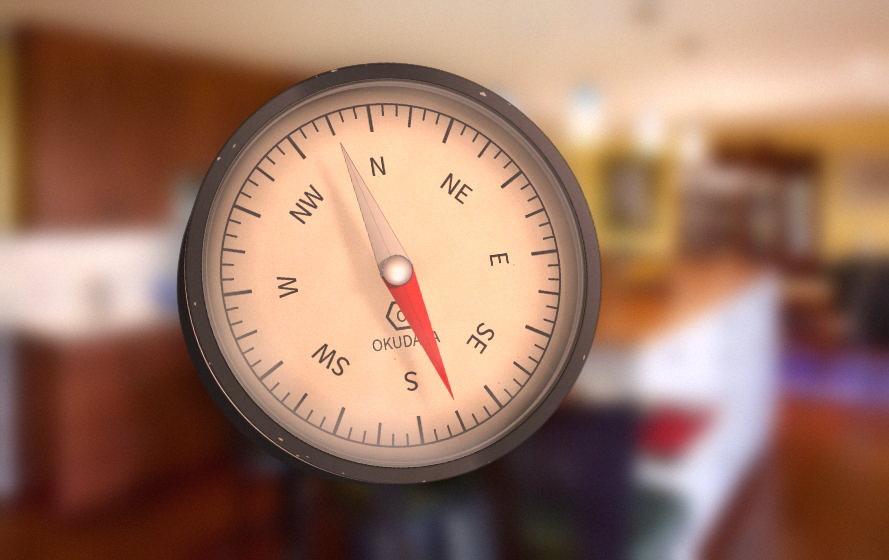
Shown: ° 165
